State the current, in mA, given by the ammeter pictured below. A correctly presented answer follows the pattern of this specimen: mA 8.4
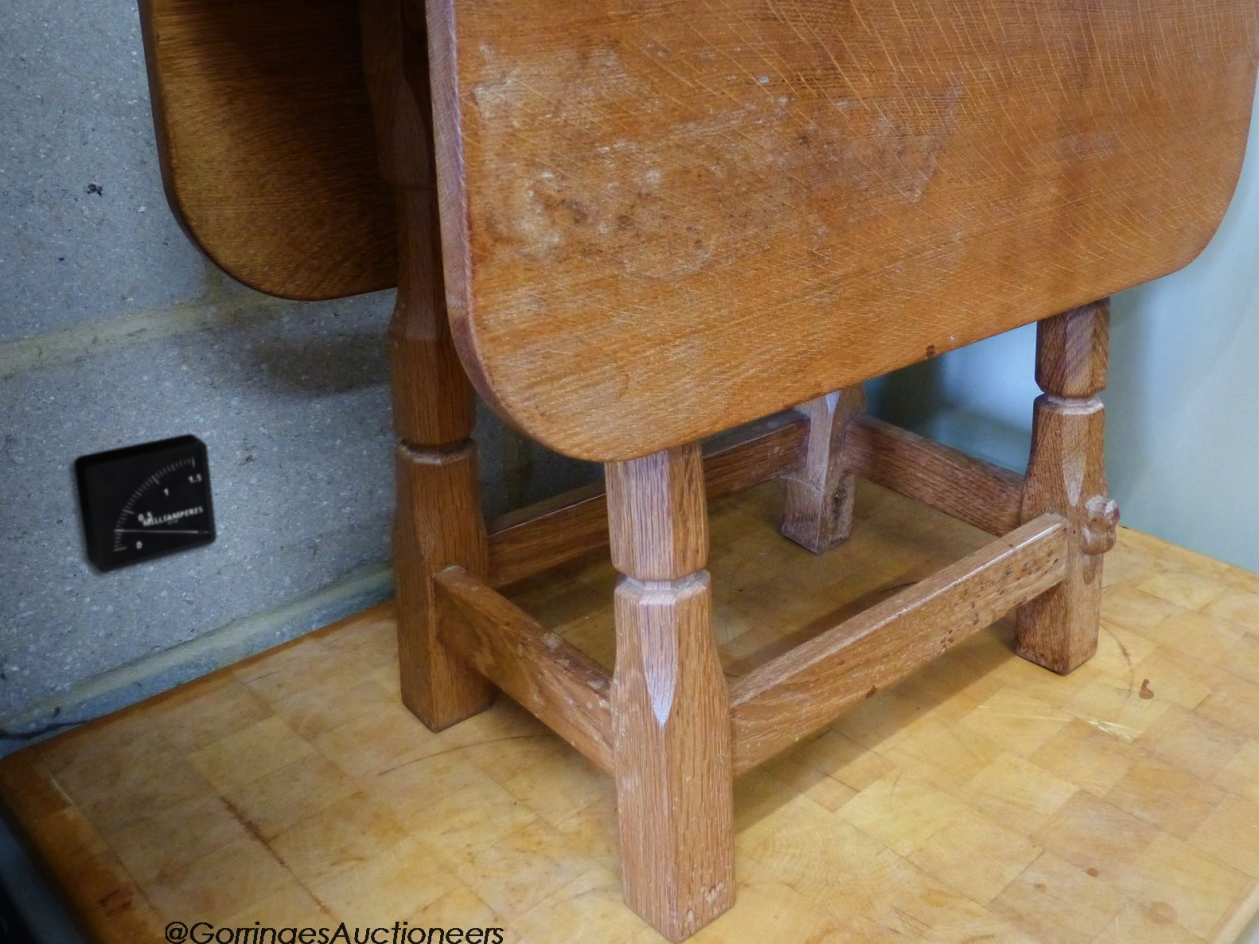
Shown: mA 0.25
